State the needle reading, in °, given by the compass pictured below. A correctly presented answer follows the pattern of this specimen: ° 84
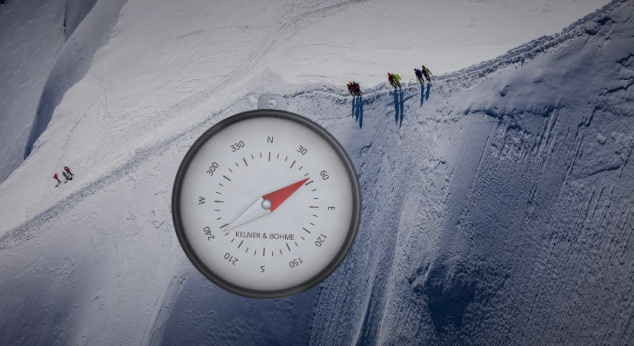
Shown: ° 55
